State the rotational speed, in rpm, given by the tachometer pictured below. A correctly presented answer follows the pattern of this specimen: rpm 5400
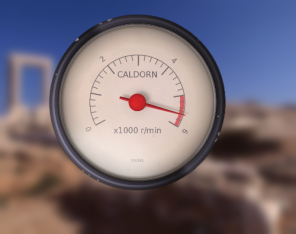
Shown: rpm 5600
